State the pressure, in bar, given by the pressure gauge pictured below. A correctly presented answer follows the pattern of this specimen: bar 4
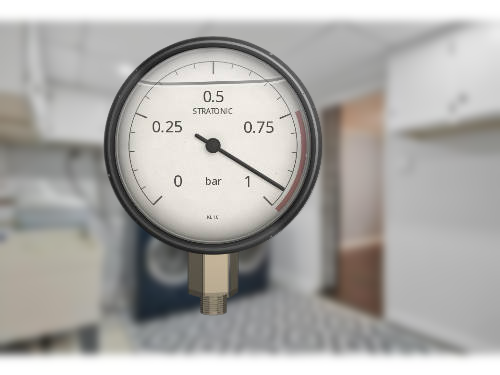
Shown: bar 0.95
